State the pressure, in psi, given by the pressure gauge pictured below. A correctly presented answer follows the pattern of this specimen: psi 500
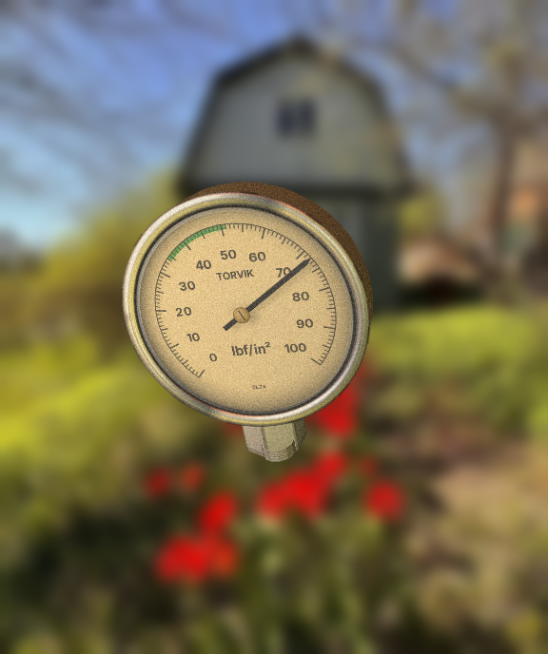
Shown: psi 72
